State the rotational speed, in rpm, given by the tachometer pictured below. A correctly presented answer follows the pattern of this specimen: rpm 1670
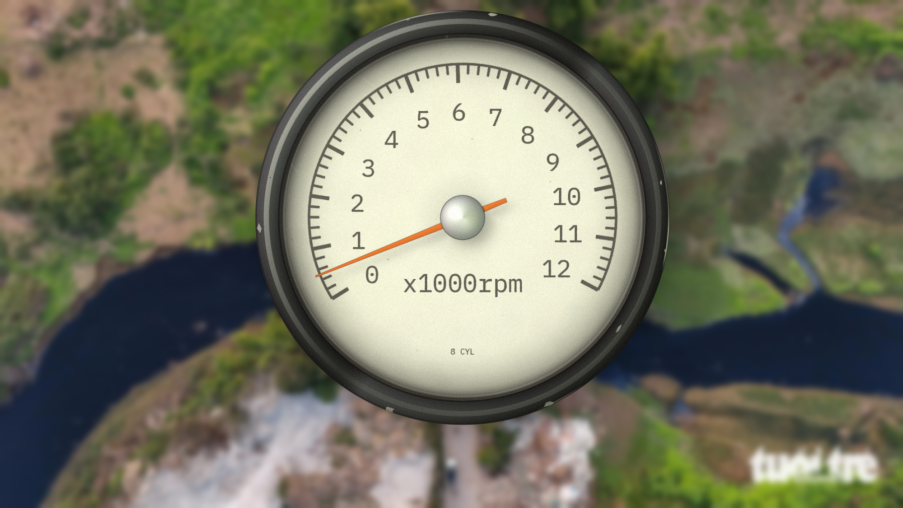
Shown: rpm 500
